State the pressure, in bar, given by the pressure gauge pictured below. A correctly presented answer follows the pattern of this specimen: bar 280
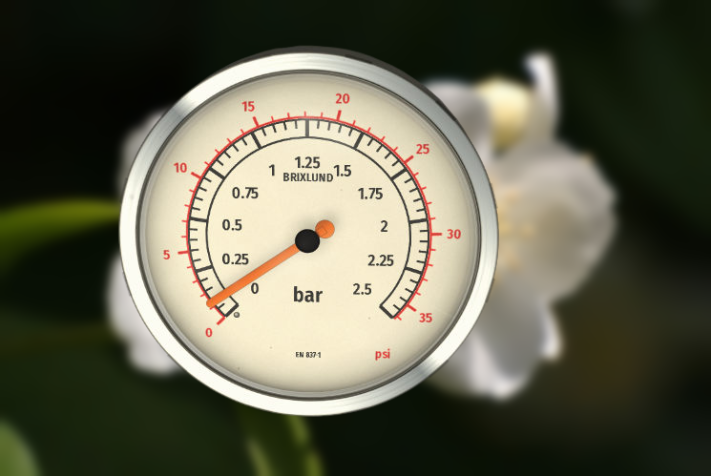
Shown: bar 0.1
